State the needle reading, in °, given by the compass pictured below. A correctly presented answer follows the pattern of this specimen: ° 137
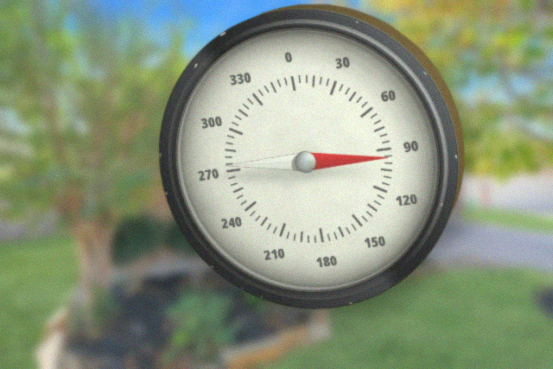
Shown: ° 95
